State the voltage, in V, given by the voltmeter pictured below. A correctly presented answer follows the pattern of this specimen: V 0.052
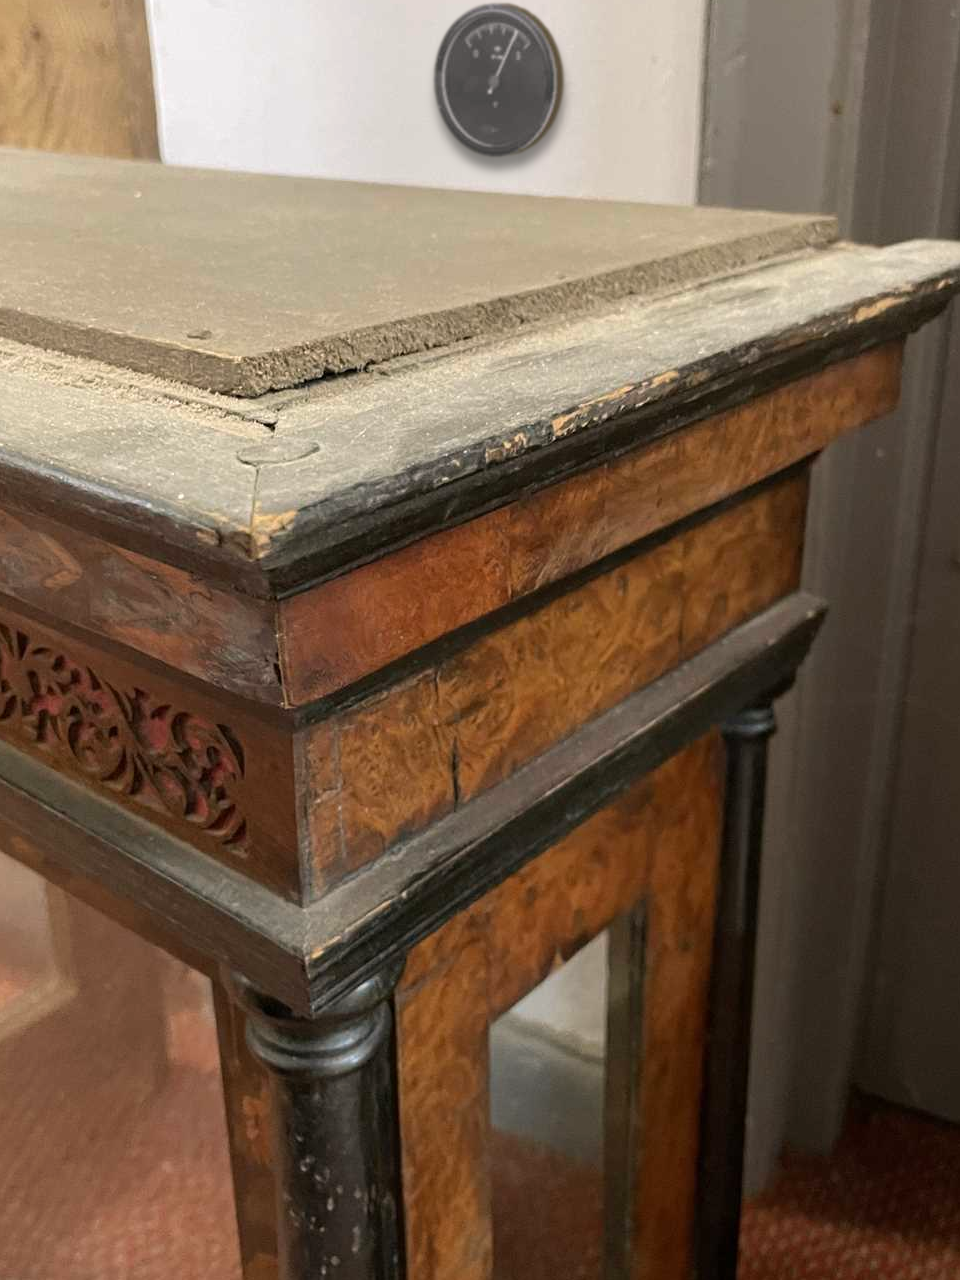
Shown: V 4
